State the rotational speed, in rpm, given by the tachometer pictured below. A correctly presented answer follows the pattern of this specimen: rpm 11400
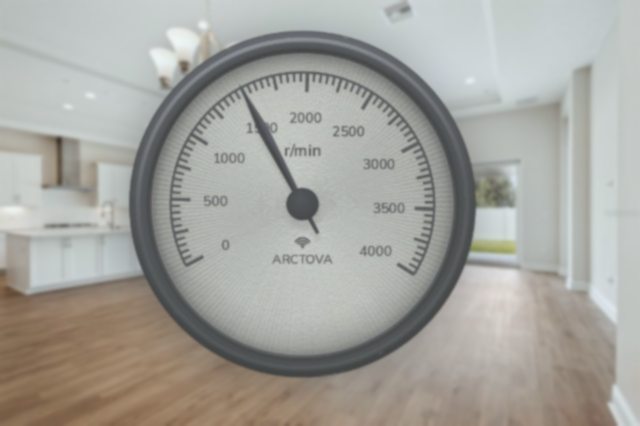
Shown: rpm 1500
